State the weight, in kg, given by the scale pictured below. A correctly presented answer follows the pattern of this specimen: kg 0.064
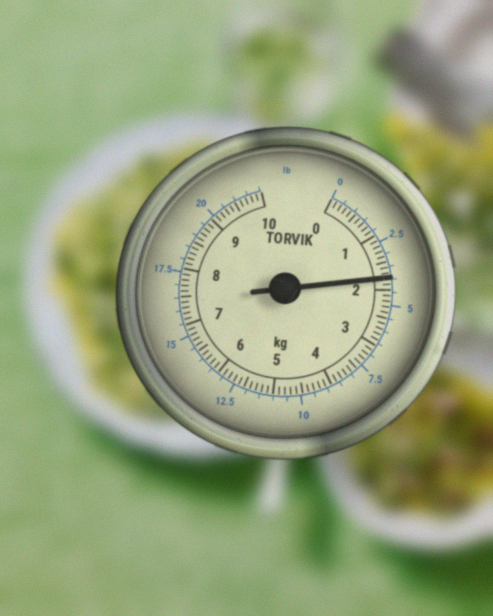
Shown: kg 1.8
